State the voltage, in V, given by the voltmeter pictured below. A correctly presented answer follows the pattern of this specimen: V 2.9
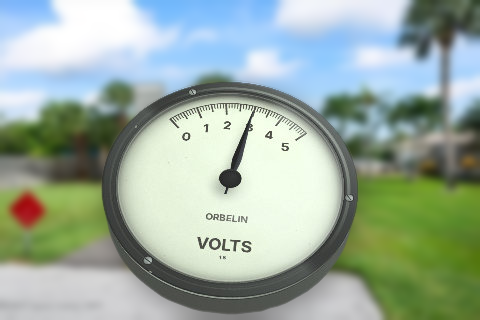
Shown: V 3
